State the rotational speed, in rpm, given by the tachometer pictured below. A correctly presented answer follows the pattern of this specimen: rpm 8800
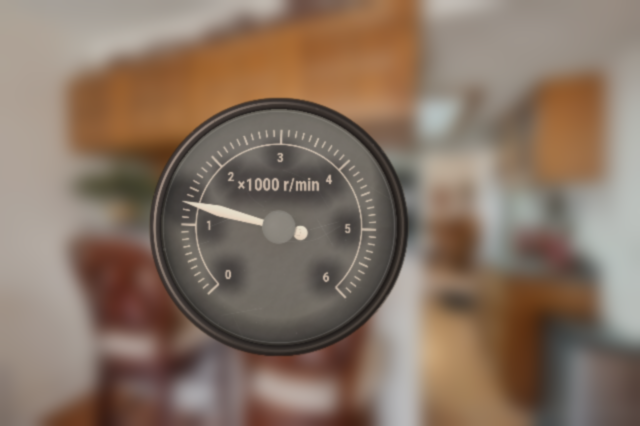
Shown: rpm 1300
